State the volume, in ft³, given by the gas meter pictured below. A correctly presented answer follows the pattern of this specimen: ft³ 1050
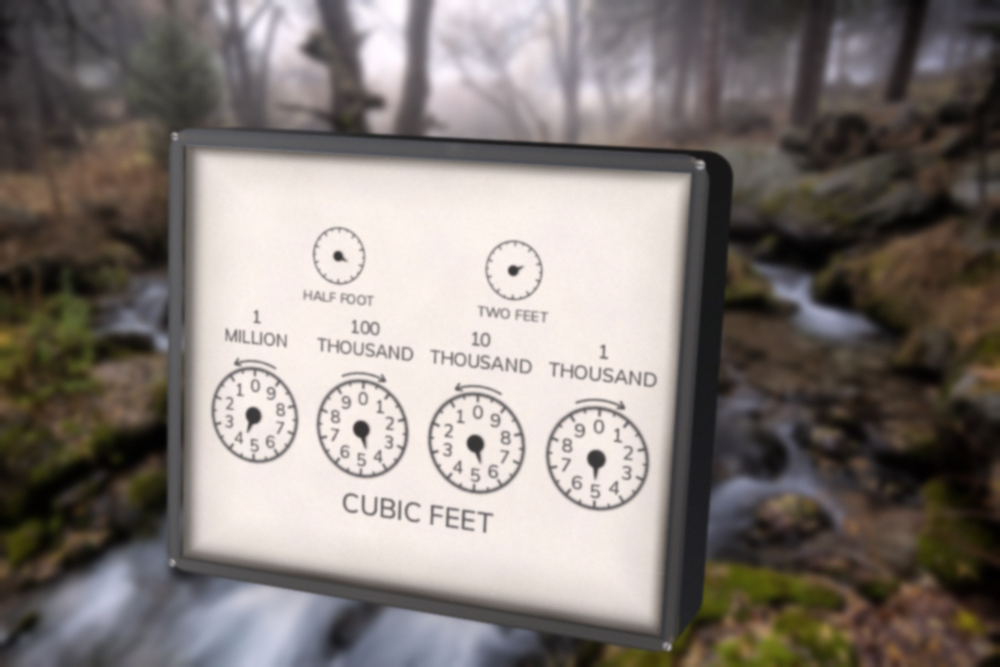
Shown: ft³ 445500
